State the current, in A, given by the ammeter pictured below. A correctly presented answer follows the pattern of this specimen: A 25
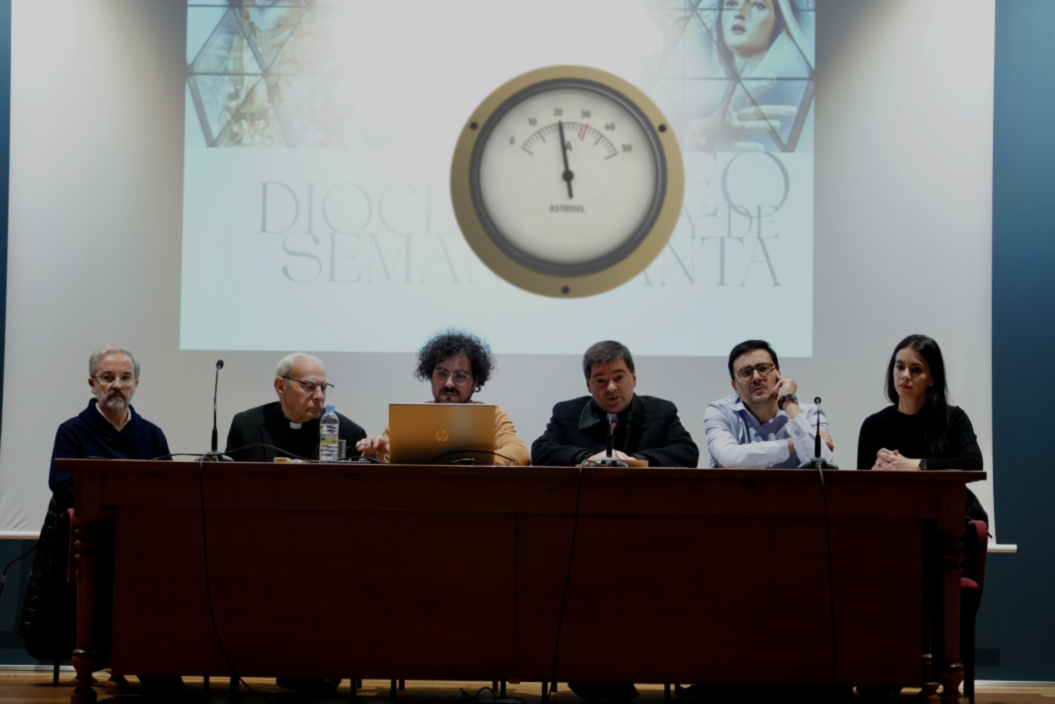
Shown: A 20
